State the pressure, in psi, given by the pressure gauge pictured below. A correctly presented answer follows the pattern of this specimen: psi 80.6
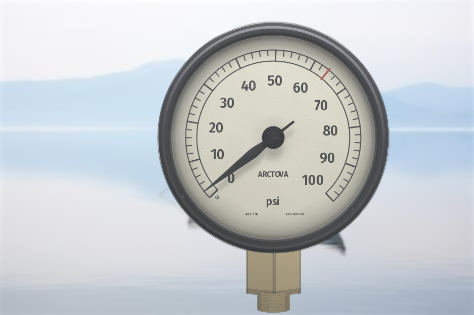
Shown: psi 2
